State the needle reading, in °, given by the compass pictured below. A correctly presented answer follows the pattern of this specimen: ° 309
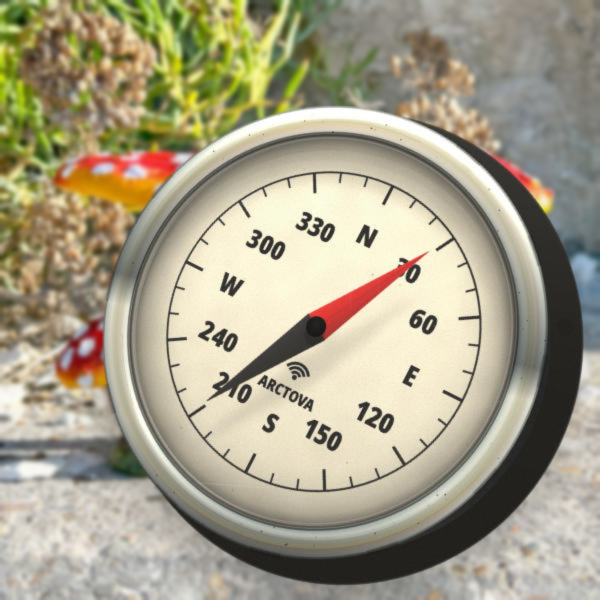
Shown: ° 30
